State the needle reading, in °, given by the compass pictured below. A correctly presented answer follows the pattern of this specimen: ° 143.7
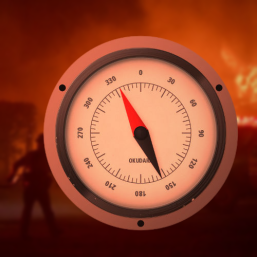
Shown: ° 335
